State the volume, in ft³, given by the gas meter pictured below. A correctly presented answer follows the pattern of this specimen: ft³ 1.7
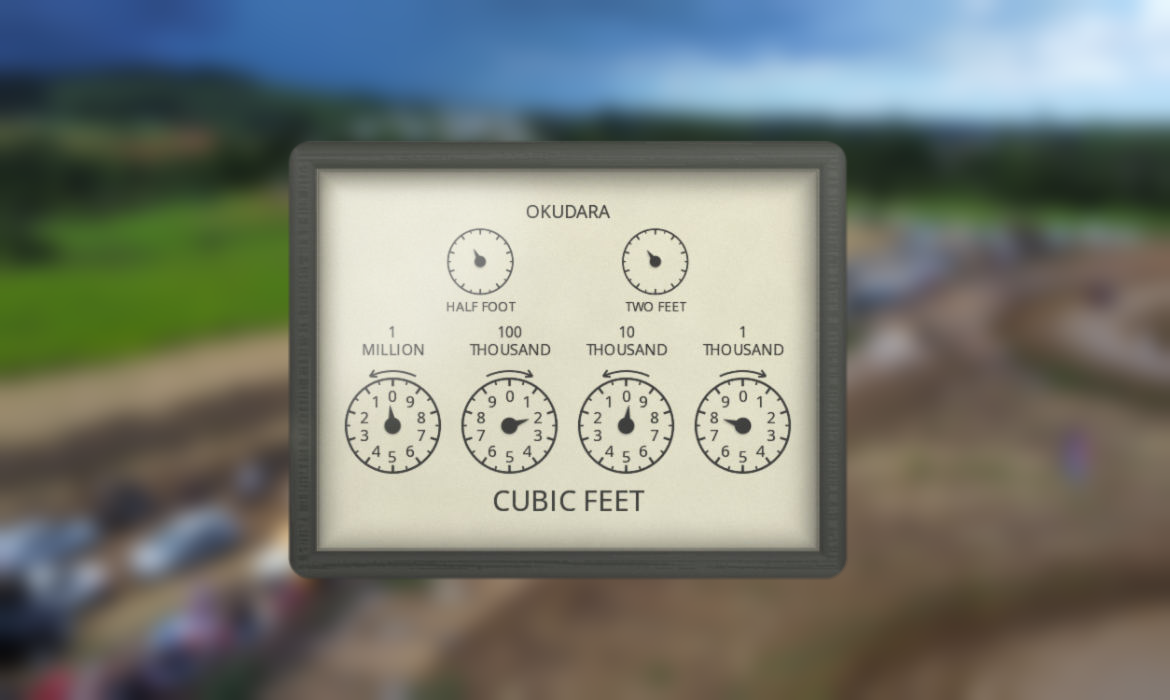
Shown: ft³ 19800
